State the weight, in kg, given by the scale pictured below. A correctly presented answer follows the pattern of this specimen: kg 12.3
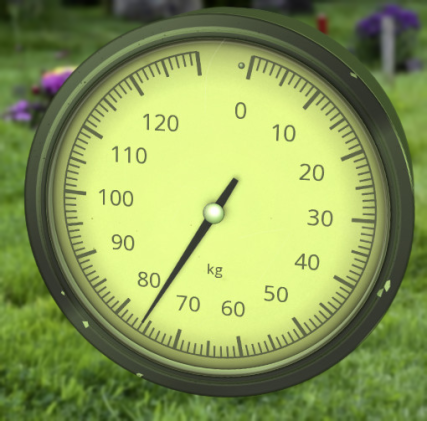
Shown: kg 76
